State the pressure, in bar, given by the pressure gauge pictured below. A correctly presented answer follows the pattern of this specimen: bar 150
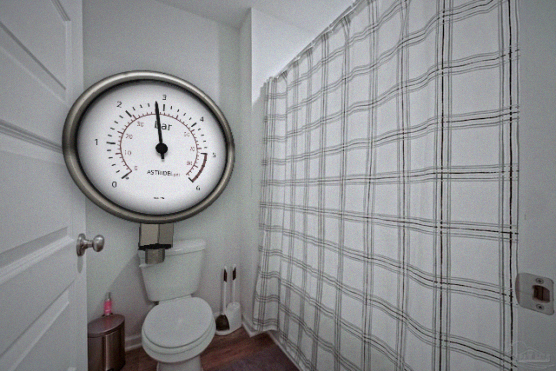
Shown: bar 2.8
